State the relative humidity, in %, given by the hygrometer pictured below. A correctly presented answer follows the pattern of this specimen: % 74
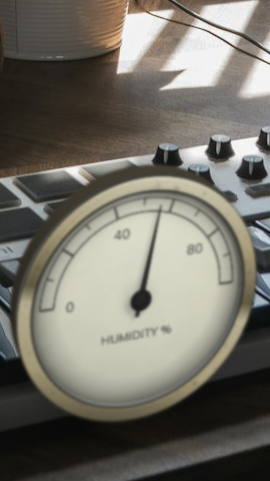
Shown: % 55
